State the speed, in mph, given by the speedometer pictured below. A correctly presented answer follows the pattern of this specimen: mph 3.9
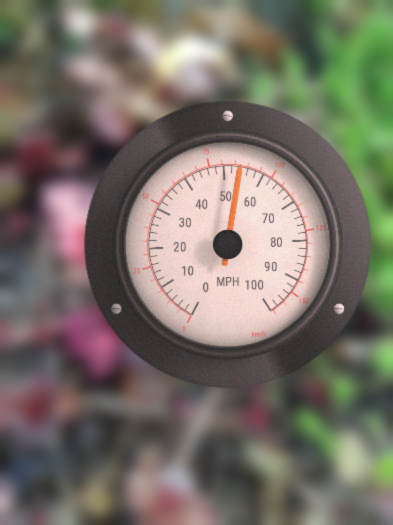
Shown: mph 54
